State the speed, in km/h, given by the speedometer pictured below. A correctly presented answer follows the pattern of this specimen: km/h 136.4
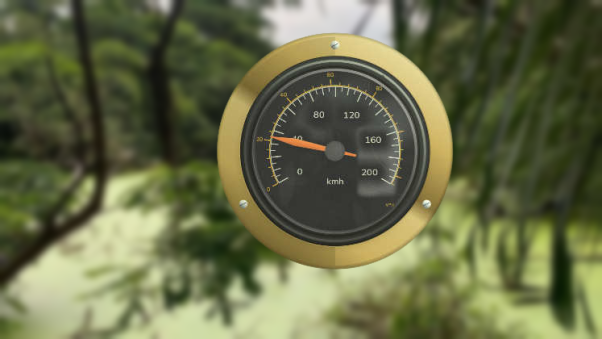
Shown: km/h 35
